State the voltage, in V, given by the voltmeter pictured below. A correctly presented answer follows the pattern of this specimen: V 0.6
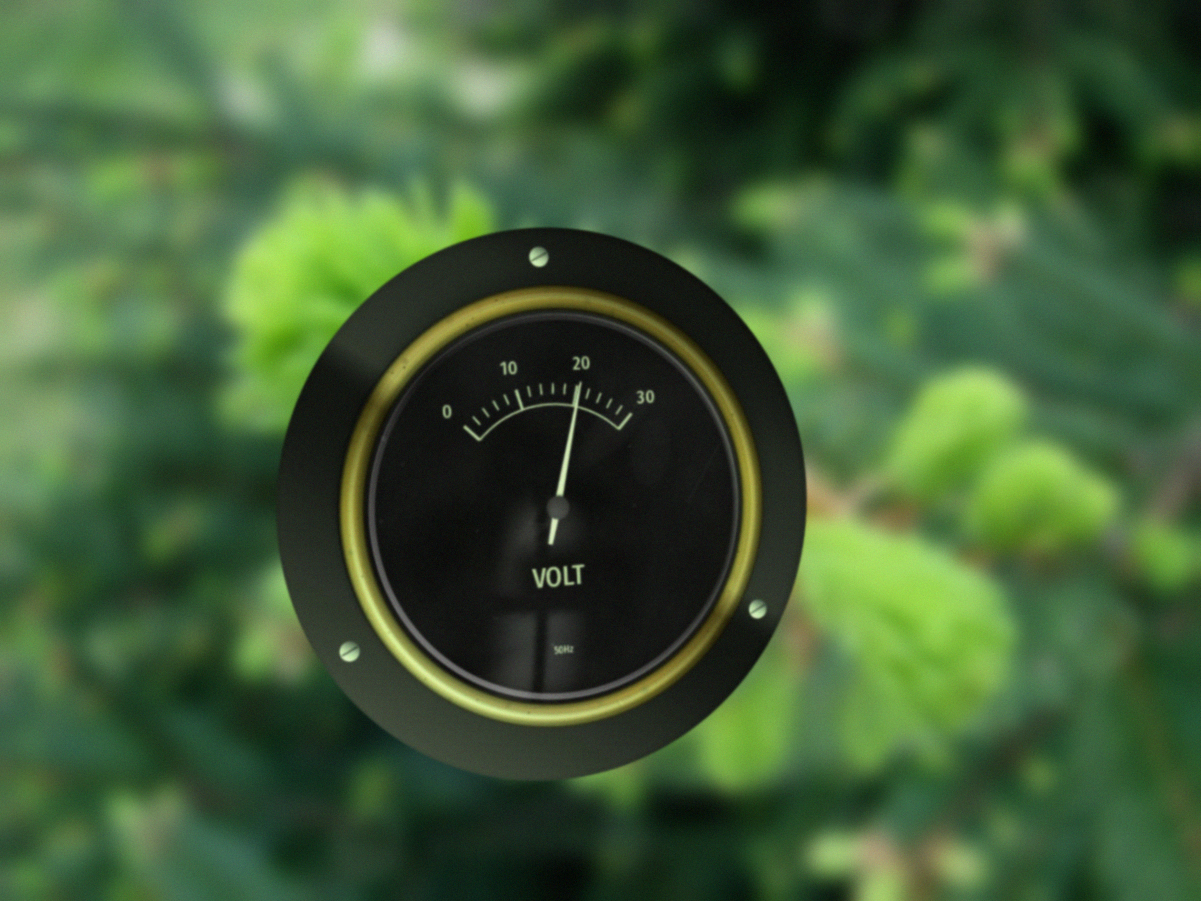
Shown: V 20
